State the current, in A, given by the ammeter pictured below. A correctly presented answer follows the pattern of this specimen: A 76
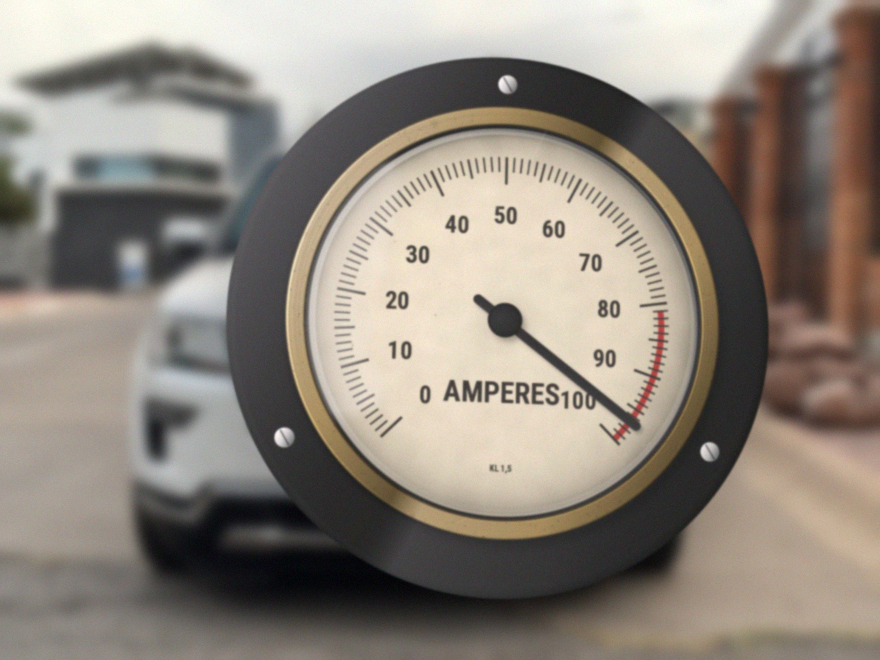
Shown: A 97
